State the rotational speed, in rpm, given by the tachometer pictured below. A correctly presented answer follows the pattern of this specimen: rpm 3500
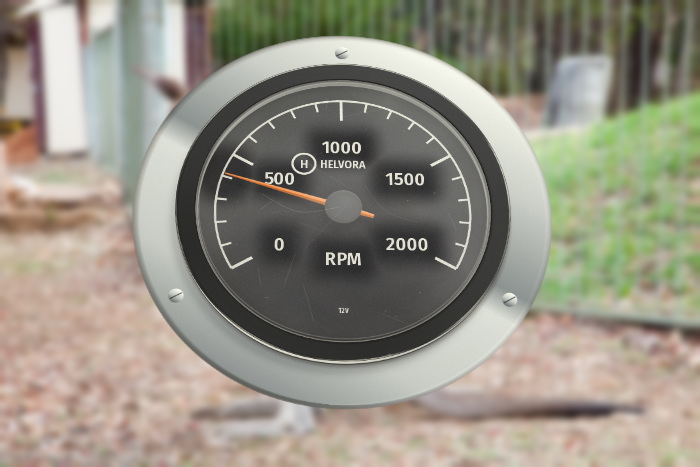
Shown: rpm 400
